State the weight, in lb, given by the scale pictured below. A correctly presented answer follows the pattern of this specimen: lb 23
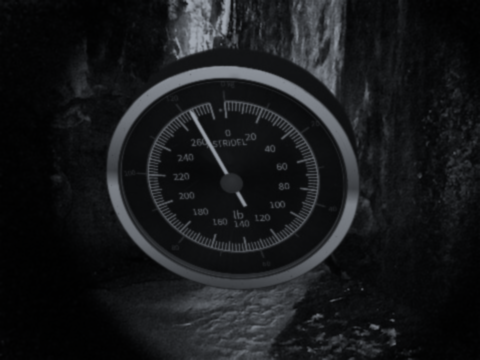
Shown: lb 270
